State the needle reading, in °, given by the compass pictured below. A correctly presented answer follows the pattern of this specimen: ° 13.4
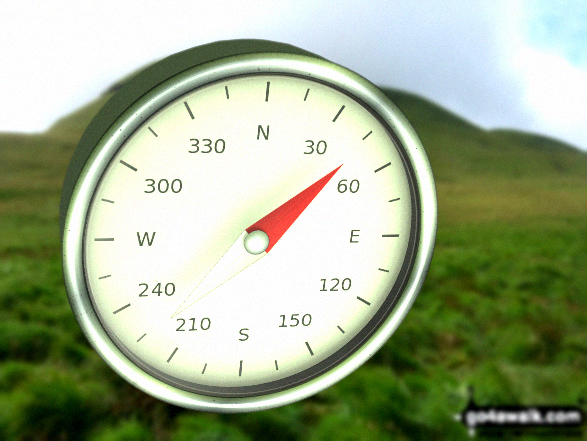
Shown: ° 45
